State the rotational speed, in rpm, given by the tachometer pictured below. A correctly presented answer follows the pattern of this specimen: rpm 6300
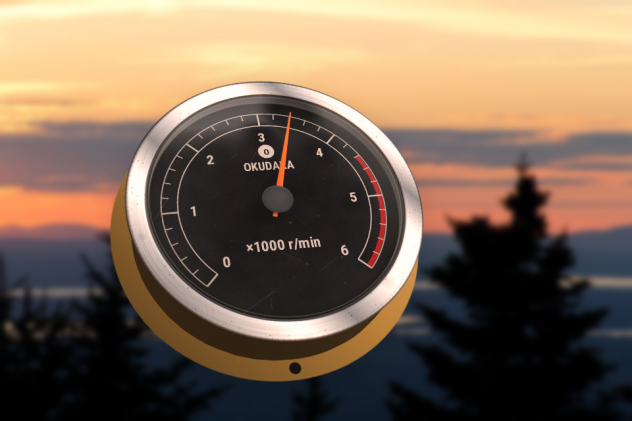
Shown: rpm 3400
